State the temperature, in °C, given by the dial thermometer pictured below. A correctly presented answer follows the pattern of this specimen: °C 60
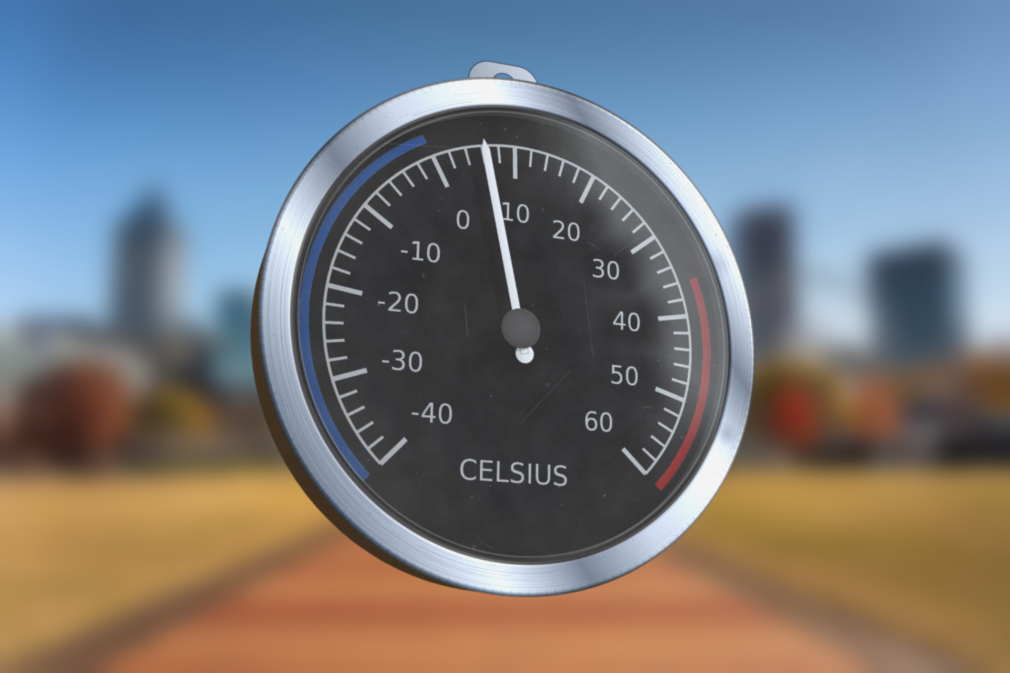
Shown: °C 6
